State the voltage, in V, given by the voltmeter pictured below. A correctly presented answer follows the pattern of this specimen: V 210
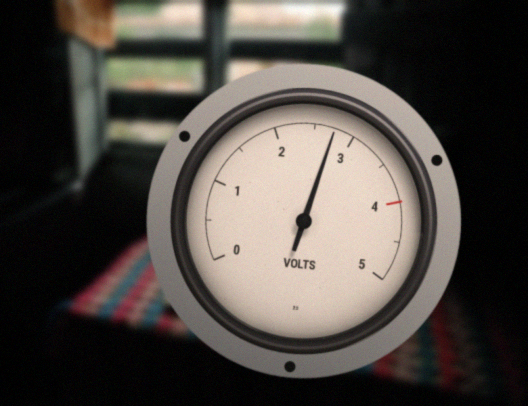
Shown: V 2.75
